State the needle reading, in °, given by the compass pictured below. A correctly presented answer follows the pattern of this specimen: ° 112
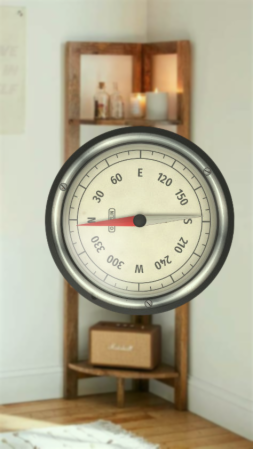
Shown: ° 355
